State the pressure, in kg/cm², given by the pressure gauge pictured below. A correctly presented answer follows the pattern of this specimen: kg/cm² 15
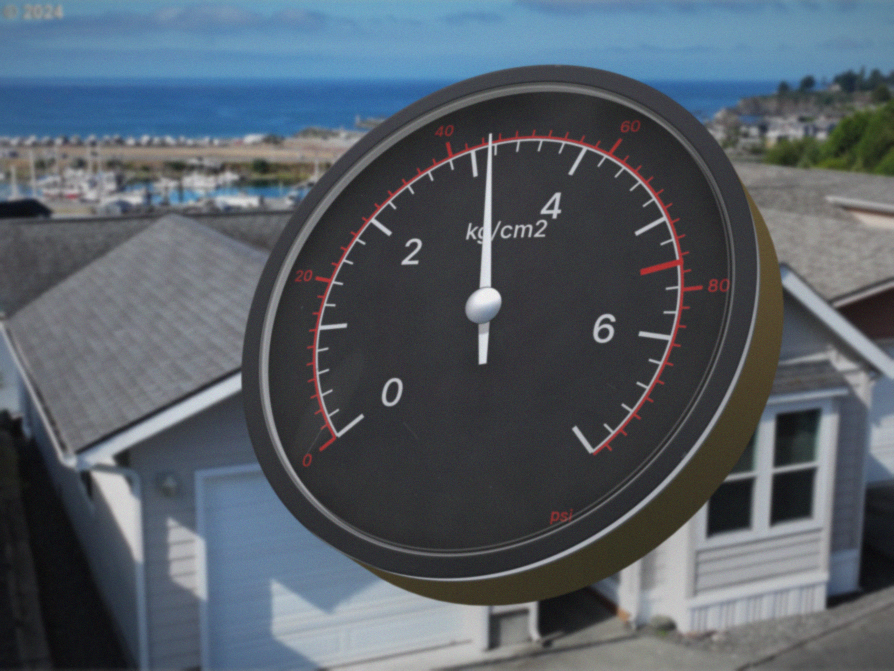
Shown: kg/cm² 3.2
